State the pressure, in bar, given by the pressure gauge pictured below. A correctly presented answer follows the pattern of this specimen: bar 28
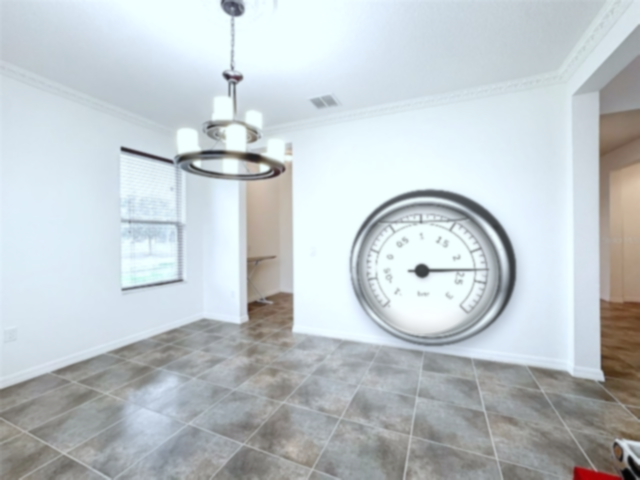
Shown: bar 2.3
